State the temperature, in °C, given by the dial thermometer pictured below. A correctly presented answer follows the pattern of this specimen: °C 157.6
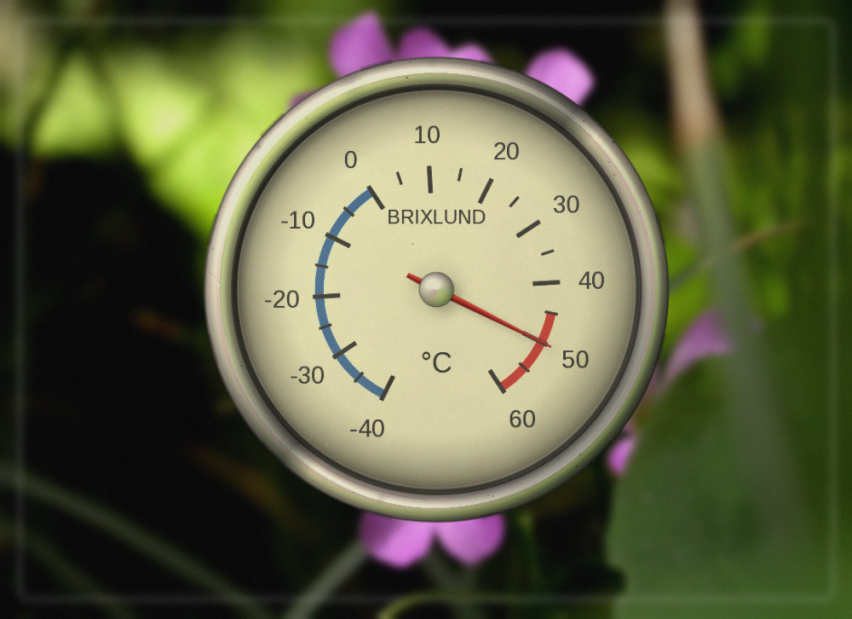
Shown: °C 50
